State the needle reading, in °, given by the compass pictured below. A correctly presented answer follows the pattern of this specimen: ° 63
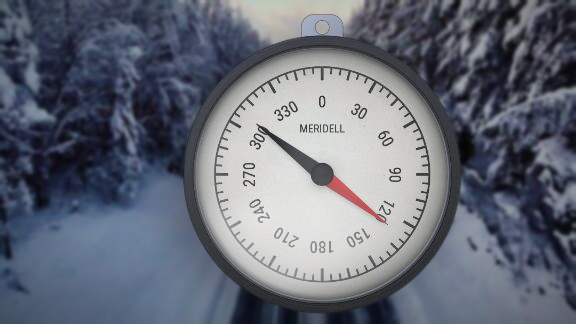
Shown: ° 127.5
